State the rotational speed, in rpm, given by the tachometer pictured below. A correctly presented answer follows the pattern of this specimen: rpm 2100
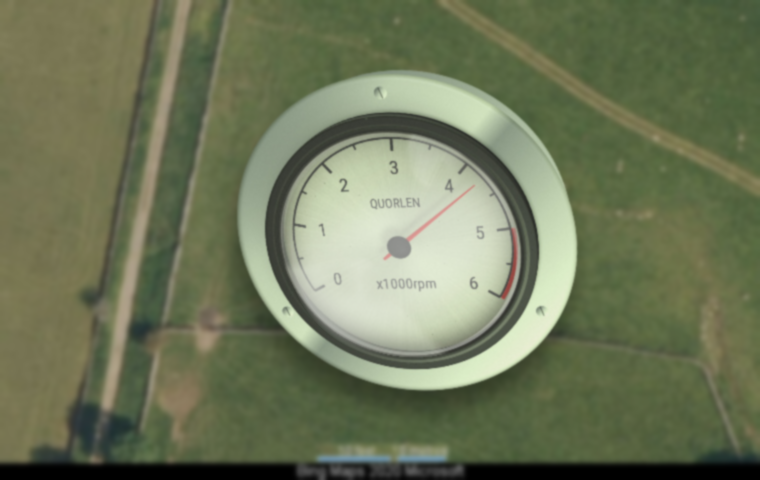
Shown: rpm 4250
